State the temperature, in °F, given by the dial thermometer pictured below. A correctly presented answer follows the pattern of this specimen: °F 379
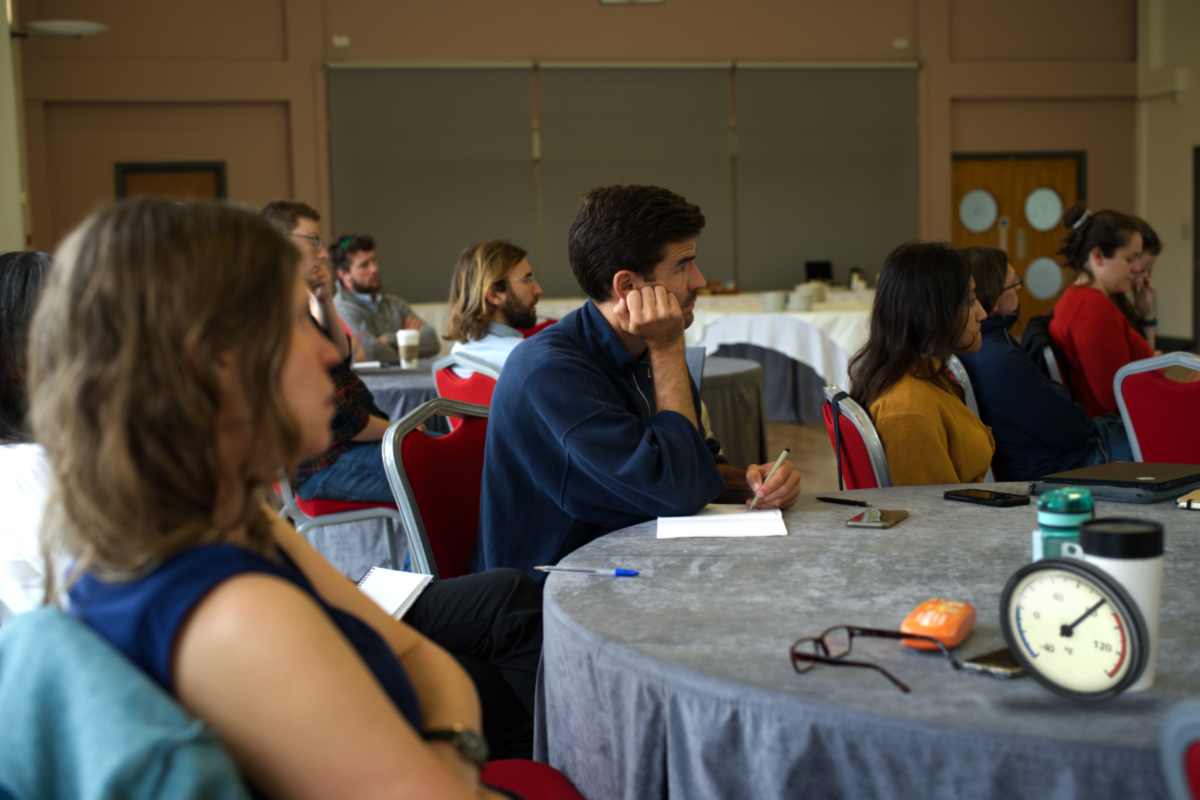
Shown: °F 80
